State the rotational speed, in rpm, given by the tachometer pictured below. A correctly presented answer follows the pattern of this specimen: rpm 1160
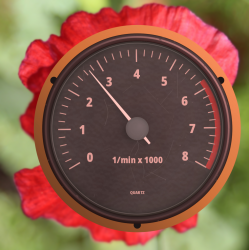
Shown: rpm 2700
